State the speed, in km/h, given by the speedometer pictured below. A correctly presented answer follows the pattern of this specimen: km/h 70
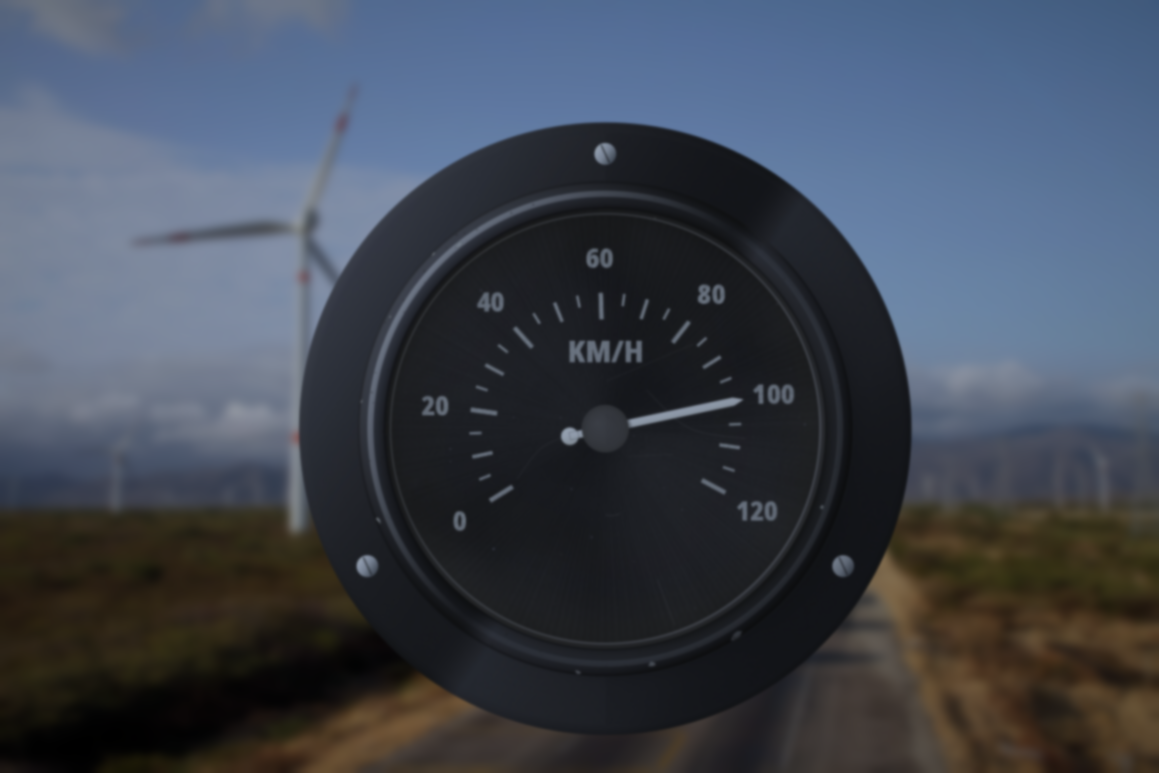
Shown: km/h 100
